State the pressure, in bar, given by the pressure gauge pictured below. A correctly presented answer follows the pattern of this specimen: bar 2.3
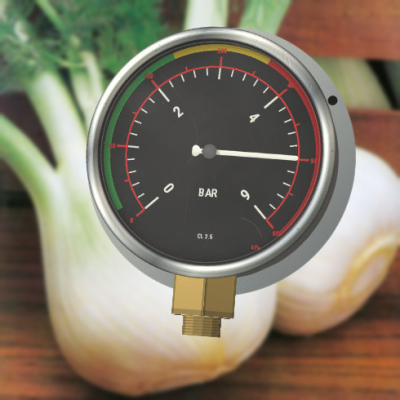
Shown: bar 5
